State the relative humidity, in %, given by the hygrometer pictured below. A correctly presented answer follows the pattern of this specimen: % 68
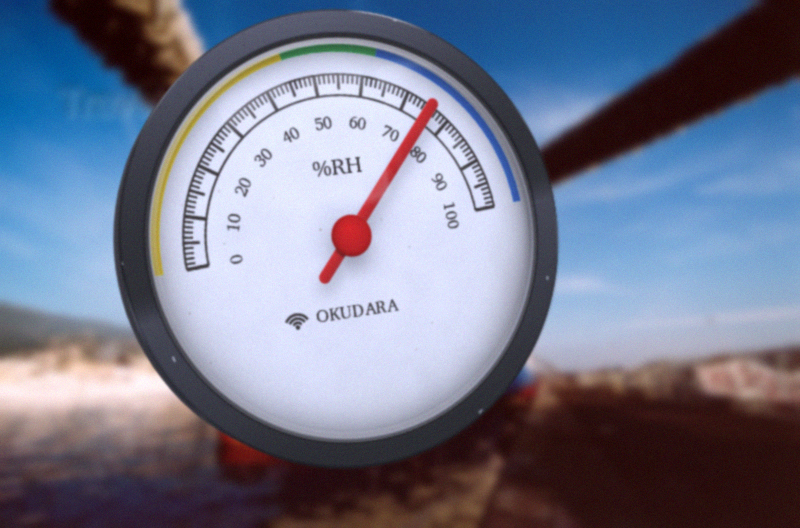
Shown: % 75
